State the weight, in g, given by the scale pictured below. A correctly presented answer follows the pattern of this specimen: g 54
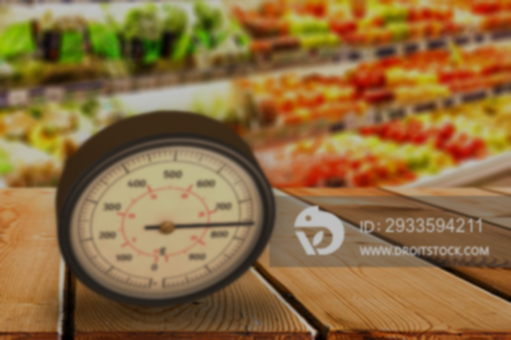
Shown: g 750
